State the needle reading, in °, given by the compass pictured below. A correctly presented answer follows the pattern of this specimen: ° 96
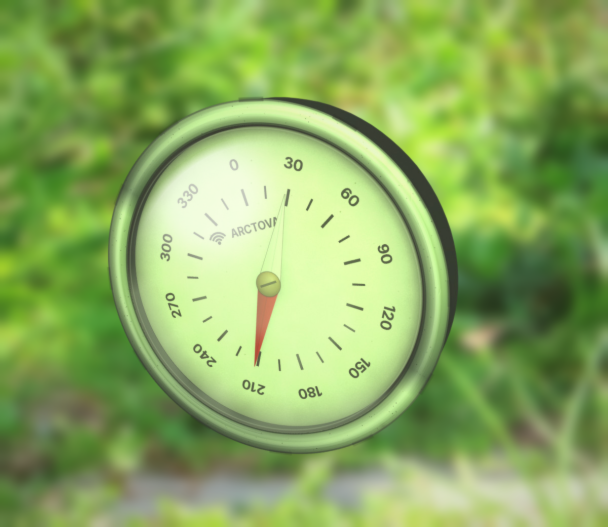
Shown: ° 210
